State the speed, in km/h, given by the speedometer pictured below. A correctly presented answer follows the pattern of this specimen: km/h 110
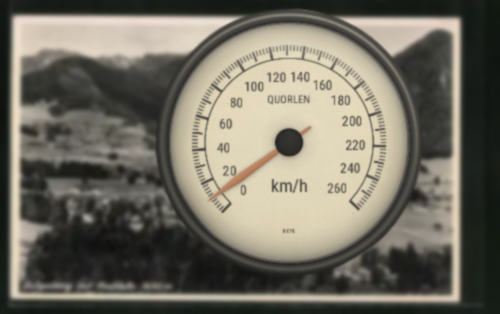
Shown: km/h 10
